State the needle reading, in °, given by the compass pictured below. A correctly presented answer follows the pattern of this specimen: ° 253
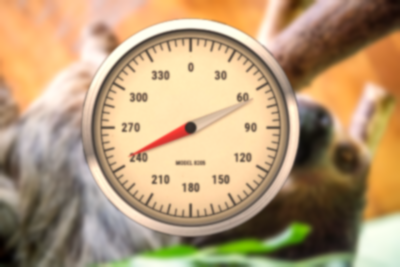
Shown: ° 245
